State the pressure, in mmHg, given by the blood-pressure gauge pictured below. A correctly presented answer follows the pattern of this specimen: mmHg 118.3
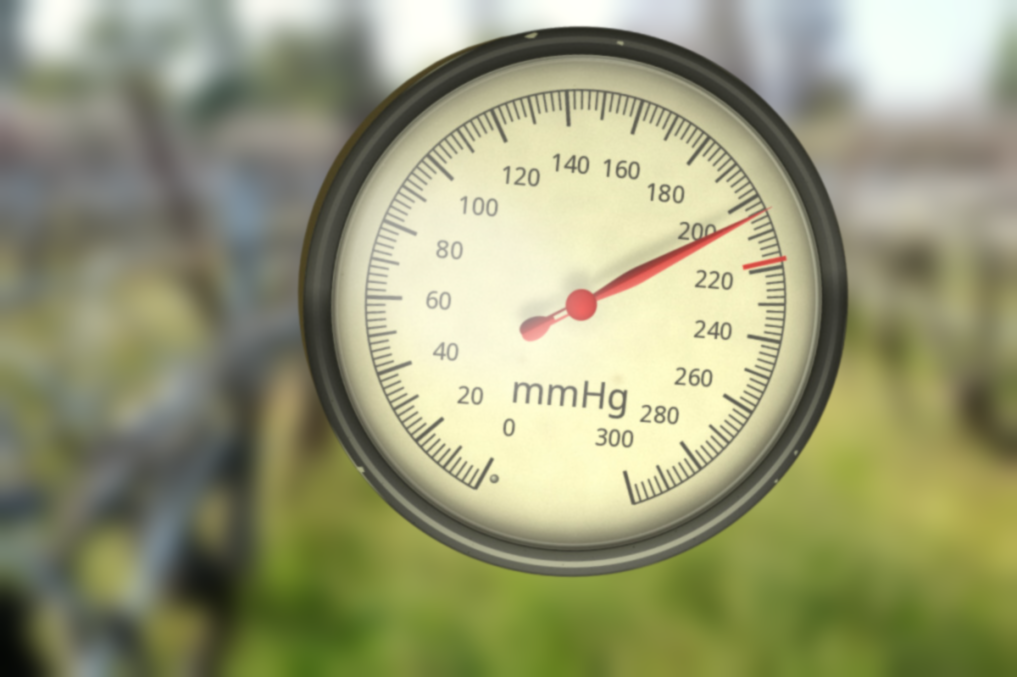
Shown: mmHg 204
